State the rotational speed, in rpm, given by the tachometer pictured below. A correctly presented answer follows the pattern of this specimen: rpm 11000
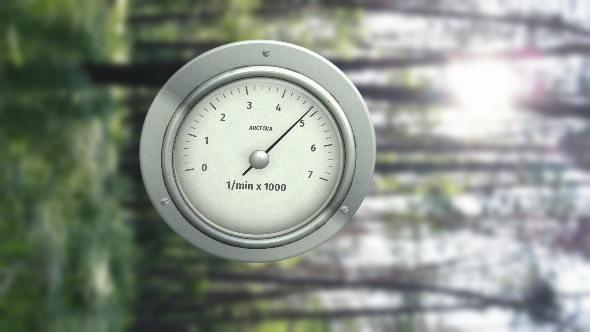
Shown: rpm 4800
